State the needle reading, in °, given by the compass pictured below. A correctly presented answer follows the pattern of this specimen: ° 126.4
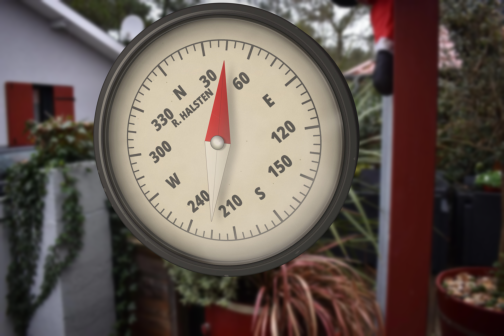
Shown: ° 45
